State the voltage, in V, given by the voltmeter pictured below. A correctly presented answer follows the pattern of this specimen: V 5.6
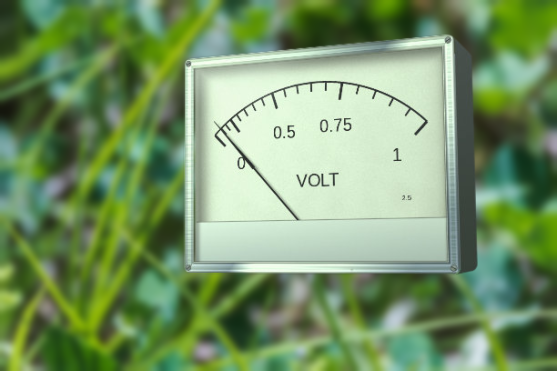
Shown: V 0.15
